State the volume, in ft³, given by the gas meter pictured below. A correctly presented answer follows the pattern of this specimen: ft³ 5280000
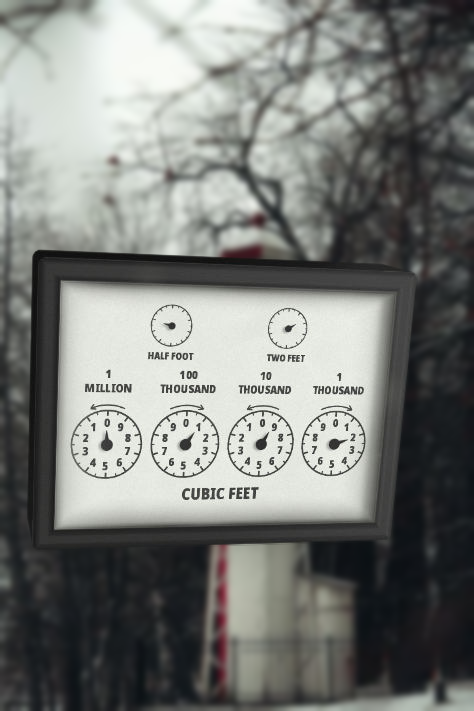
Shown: ft³ 9200
